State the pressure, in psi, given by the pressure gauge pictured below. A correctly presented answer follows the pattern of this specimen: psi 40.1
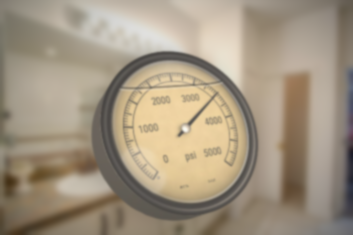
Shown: psi 3500
